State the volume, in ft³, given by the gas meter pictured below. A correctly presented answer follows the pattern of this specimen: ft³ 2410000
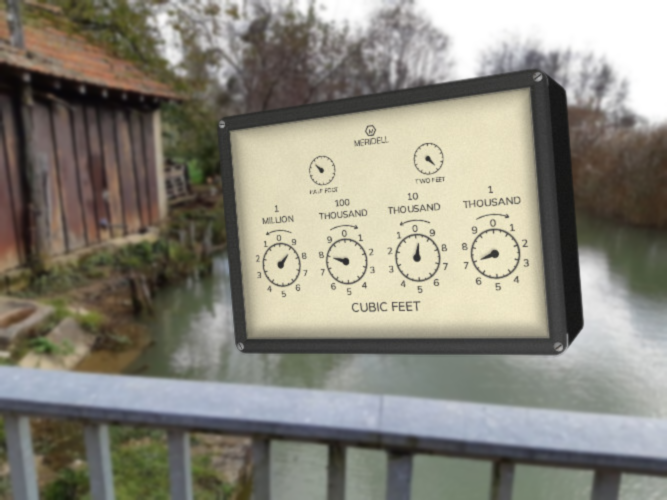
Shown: ft³ 879700
